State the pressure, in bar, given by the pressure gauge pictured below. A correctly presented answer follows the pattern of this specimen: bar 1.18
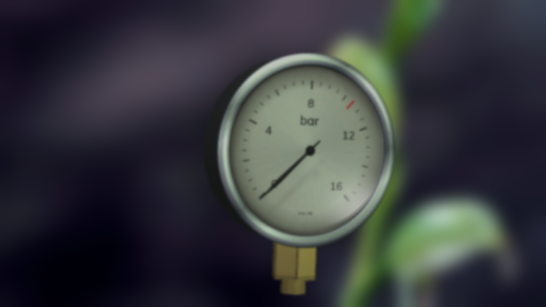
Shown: bar 0
